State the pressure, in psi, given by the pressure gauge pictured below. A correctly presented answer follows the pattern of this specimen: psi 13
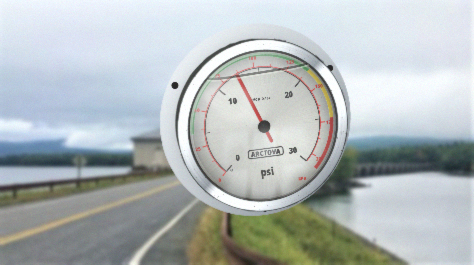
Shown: psi 12.5
